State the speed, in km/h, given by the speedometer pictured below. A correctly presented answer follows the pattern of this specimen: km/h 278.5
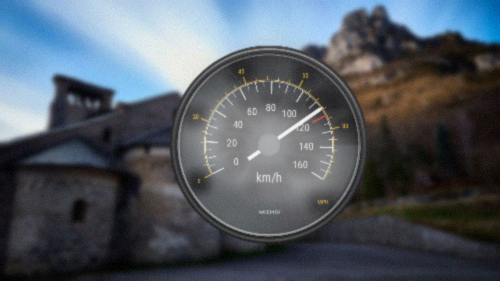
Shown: km/h 115
